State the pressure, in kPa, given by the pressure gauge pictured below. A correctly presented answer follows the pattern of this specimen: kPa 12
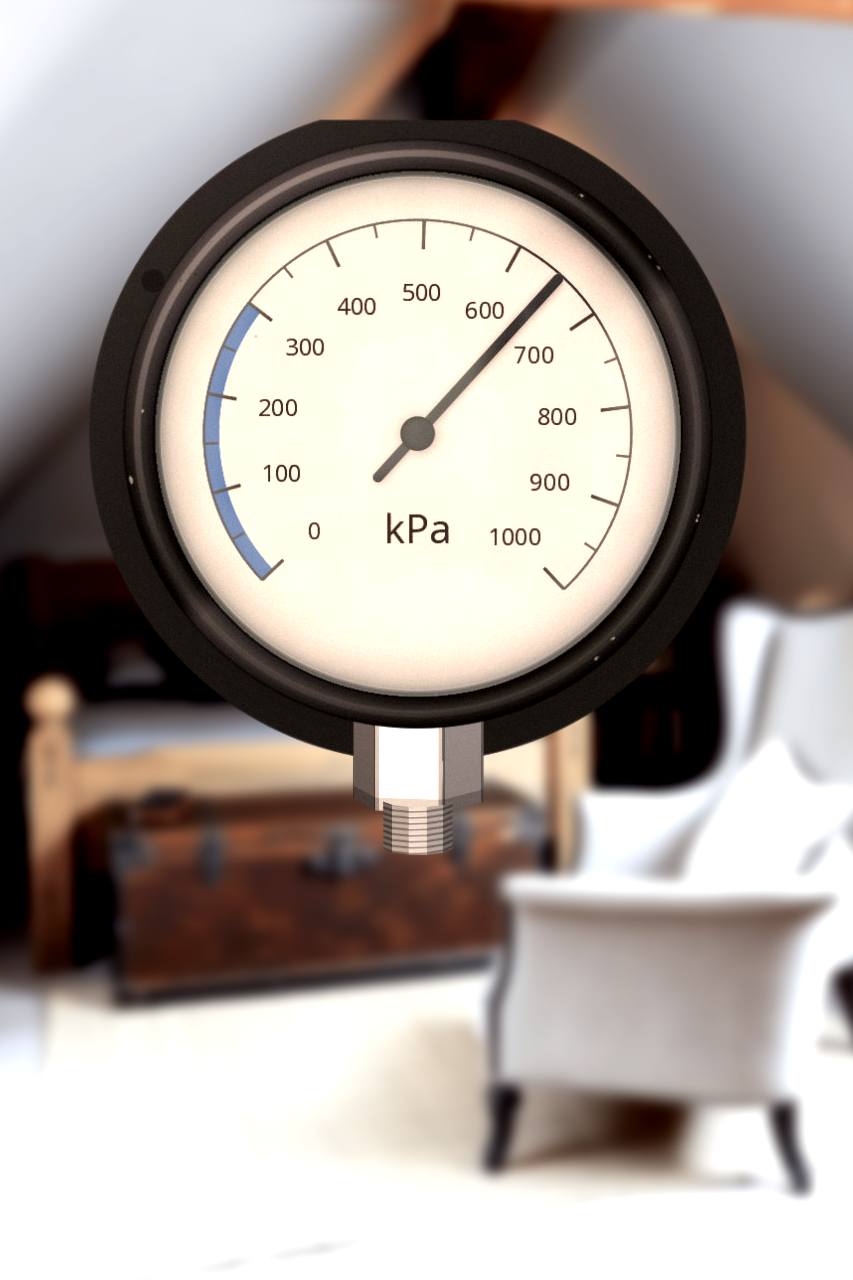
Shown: kPa 650
